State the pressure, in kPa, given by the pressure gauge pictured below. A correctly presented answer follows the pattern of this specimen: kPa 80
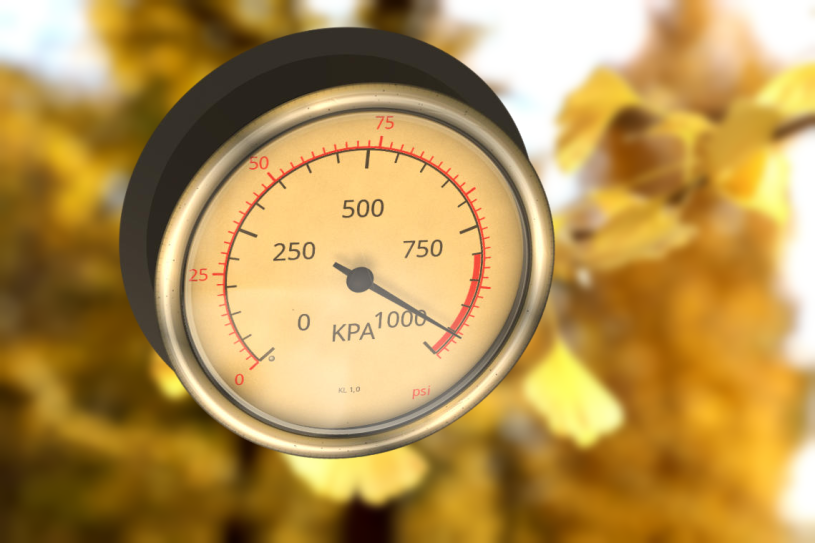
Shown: kPa 950
